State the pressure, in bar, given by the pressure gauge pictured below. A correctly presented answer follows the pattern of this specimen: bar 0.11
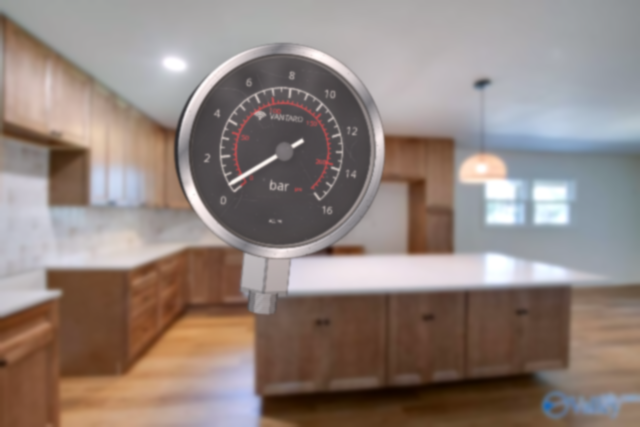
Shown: bar 0.5
